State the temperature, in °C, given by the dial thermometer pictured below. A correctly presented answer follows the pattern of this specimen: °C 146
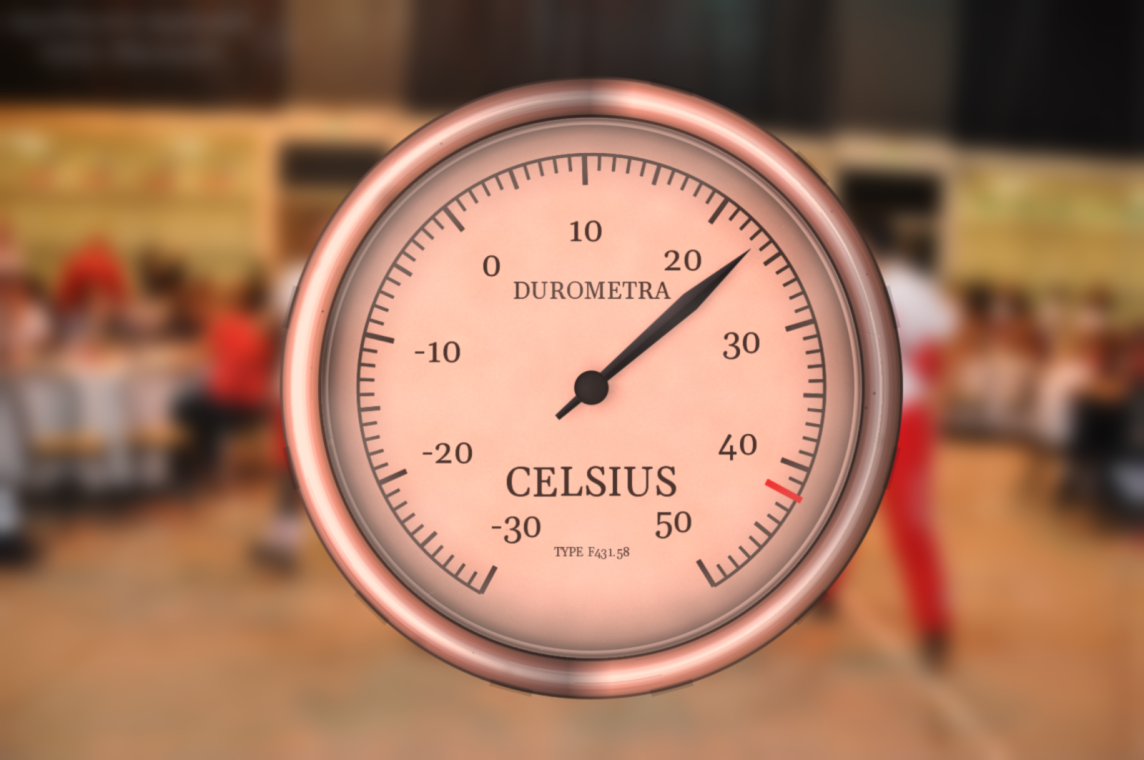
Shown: °C 23.5
